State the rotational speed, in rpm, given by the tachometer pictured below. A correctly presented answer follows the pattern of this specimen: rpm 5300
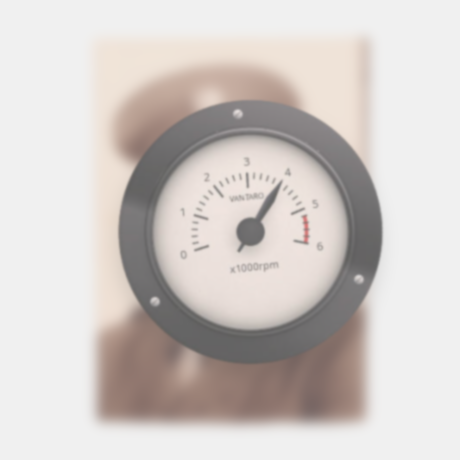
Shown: rpm 4000
